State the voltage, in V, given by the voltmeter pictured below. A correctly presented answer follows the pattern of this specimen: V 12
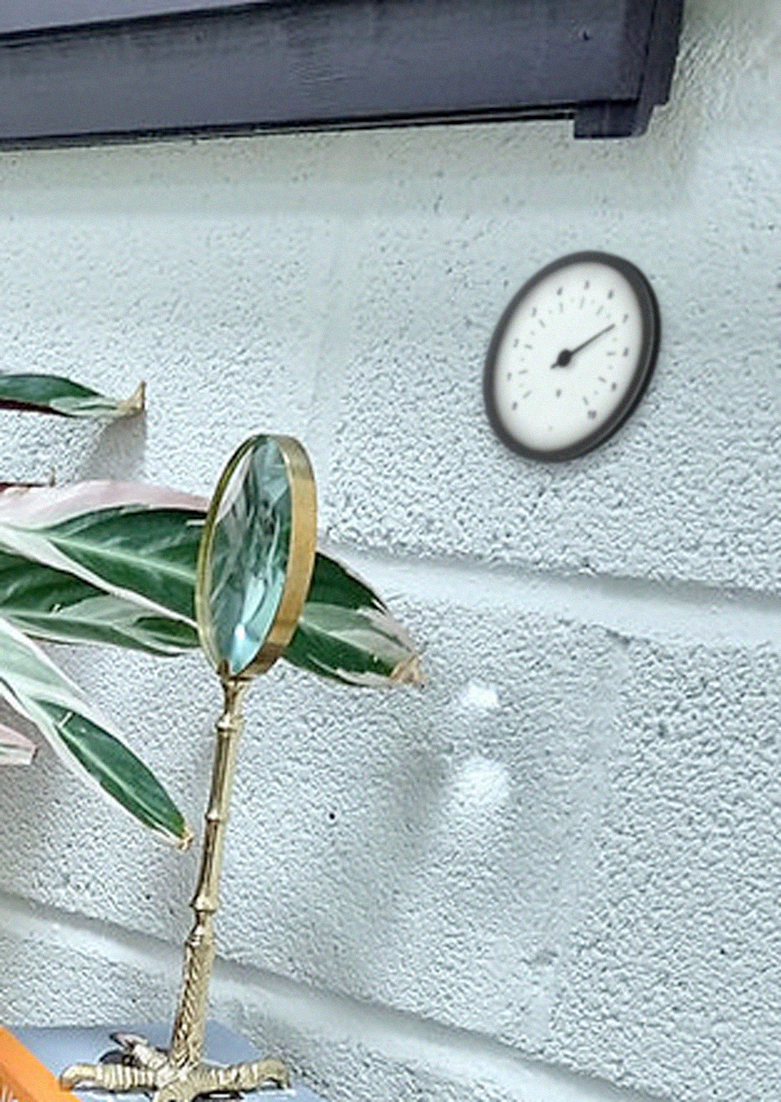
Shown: V 7
